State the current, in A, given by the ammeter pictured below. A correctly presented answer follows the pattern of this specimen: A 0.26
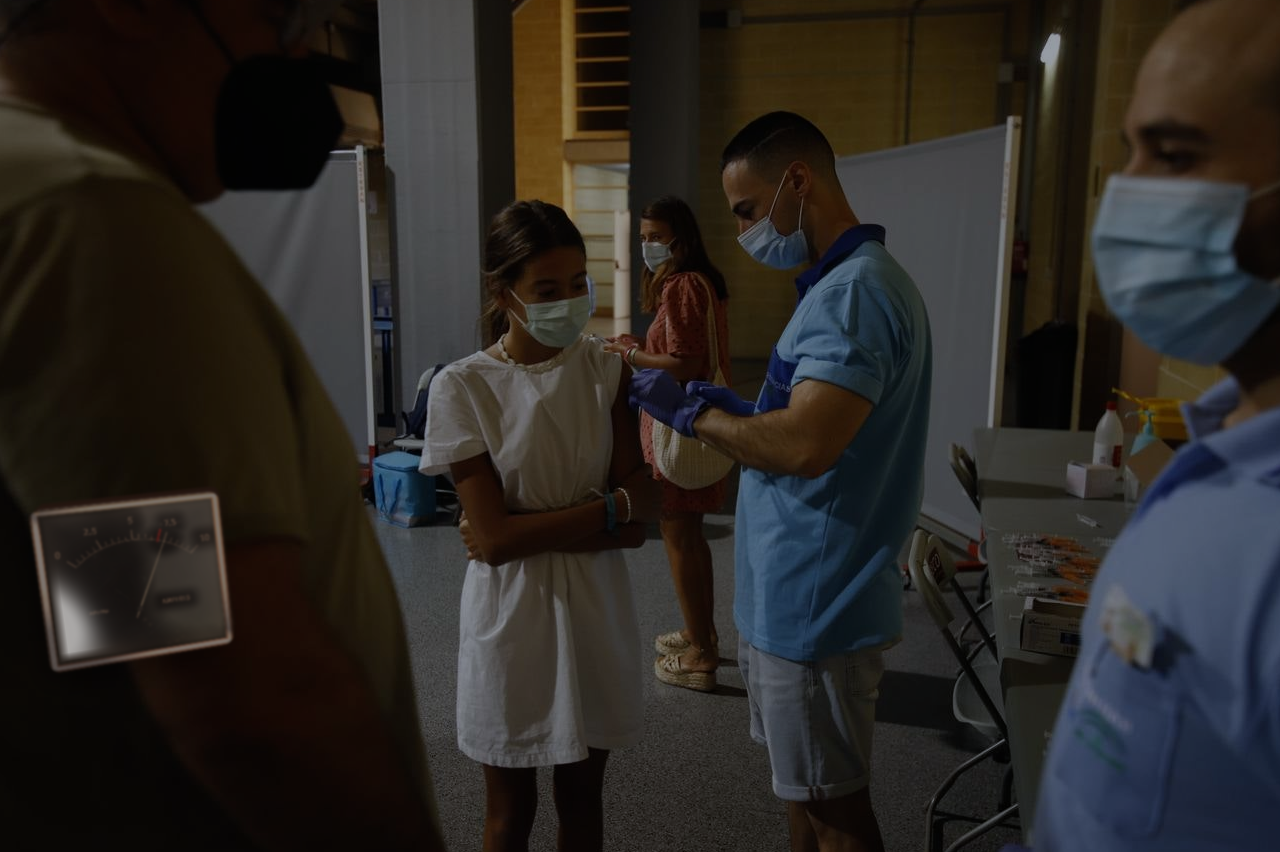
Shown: A 7.5
